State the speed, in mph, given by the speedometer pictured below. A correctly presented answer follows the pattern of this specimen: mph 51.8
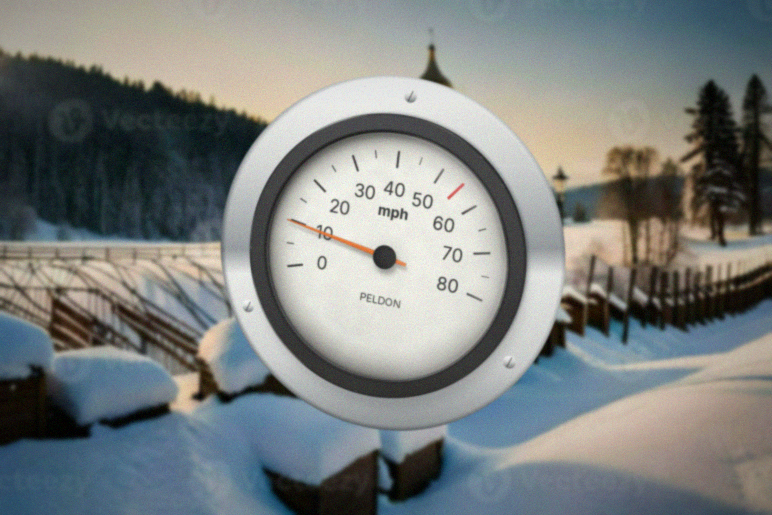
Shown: mph 10
